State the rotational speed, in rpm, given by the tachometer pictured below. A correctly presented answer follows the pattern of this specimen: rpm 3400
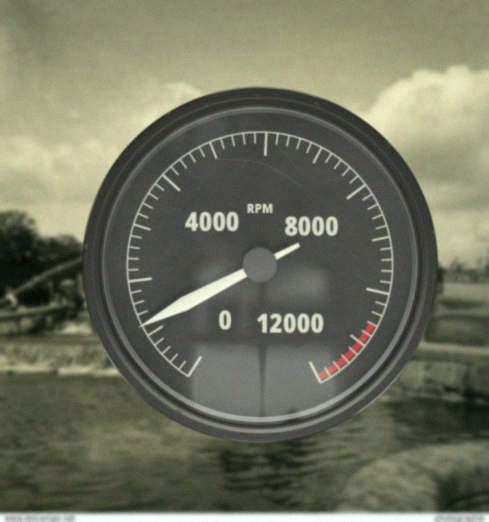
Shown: rpm 1200
